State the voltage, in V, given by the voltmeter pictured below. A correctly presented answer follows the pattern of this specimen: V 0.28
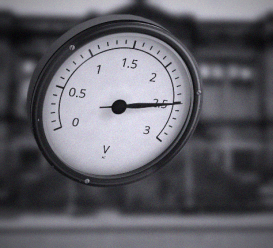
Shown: V 2.5
